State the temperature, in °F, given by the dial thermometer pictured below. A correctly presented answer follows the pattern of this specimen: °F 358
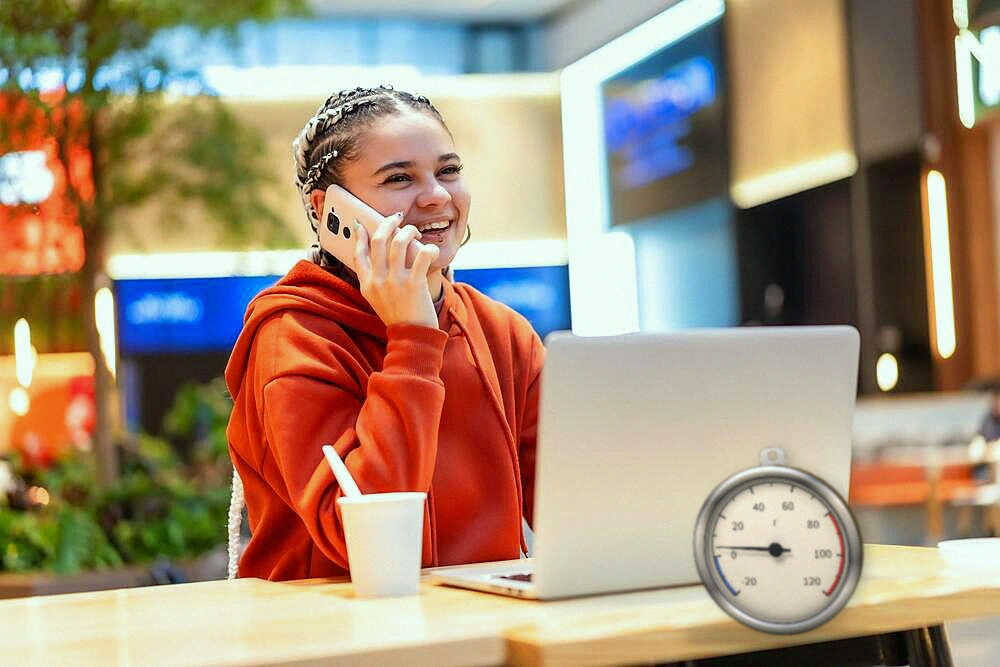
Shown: °F 5
